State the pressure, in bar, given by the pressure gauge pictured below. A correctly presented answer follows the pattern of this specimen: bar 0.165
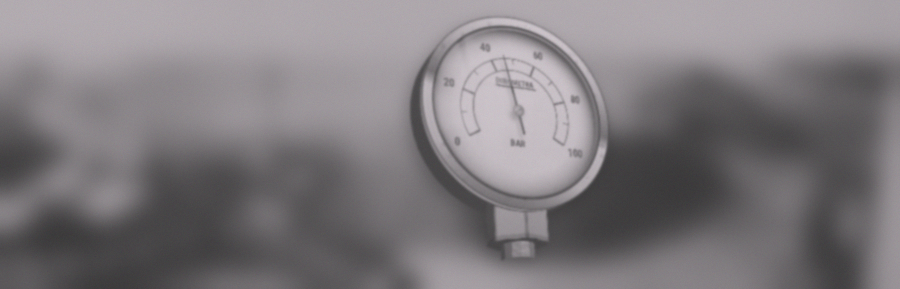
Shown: bar 45
